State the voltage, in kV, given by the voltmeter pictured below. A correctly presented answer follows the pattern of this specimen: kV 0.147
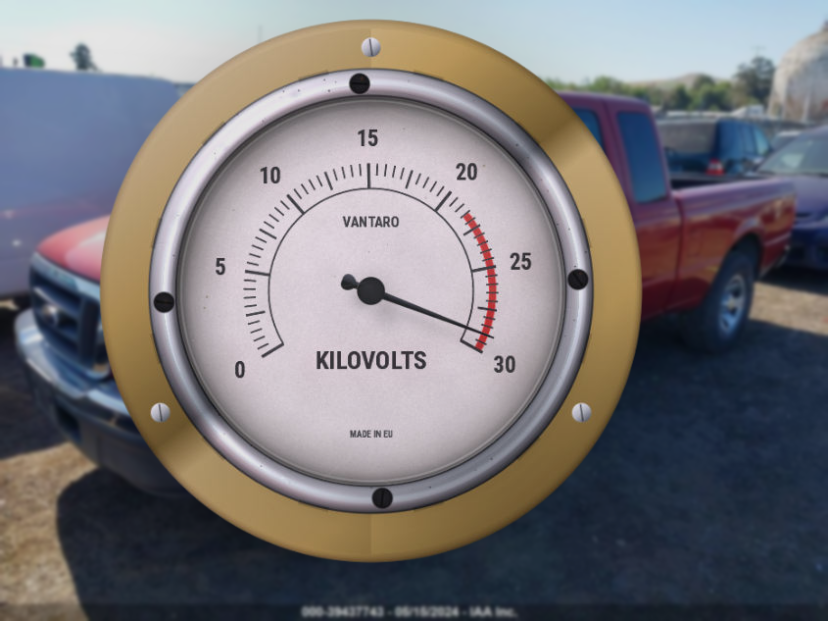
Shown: kV 29
